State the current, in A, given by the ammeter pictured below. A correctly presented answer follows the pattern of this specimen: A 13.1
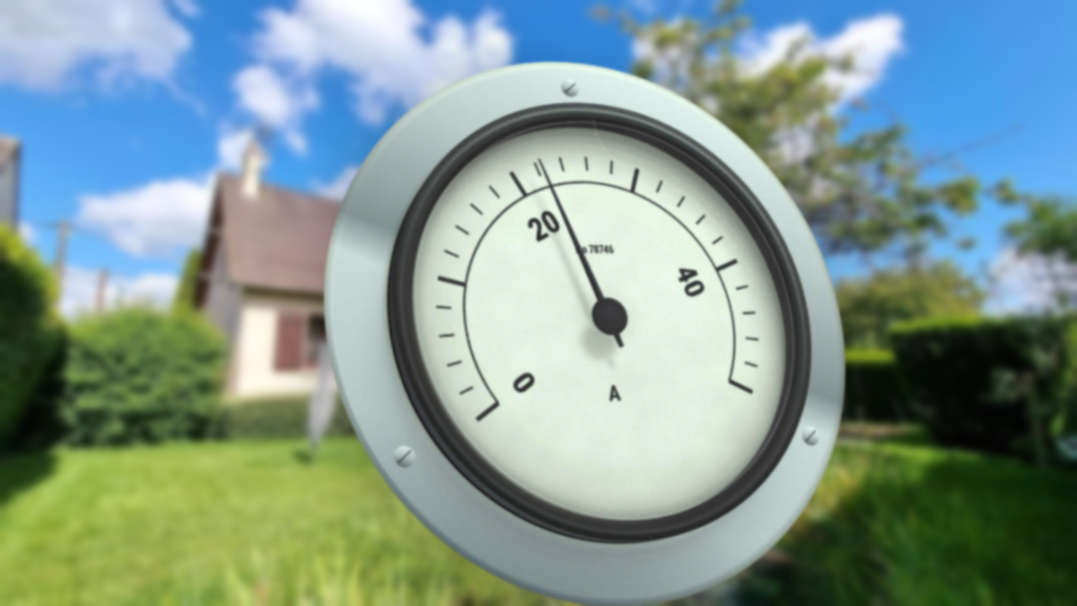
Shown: A 22
